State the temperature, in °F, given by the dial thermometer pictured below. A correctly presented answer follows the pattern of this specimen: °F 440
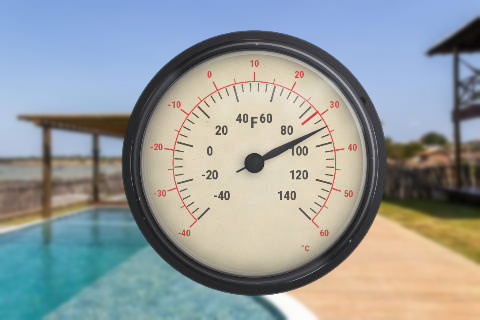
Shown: °F 92
